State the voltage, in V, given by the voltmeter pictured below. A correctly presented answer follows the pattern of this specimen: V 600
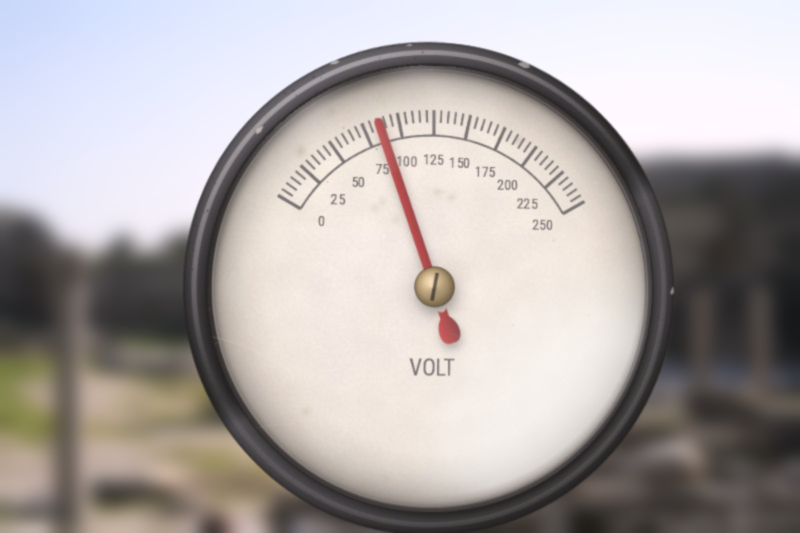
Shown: V 85
